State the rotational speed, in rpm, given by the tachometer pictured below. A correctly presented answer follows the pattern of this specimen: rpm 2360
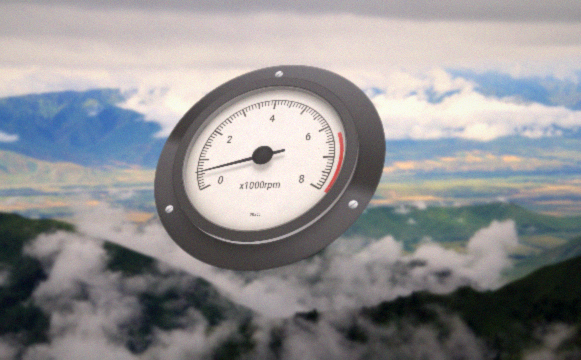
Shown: rpm 500
